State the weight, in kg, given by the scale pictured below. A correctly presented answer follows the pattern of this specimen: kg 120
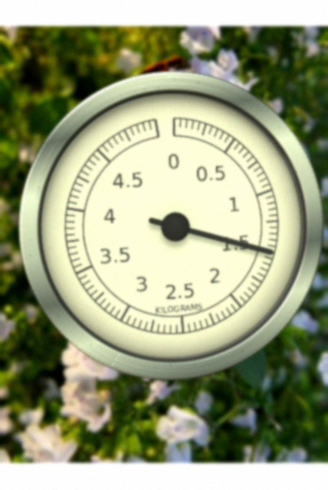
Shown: kg 1.5
